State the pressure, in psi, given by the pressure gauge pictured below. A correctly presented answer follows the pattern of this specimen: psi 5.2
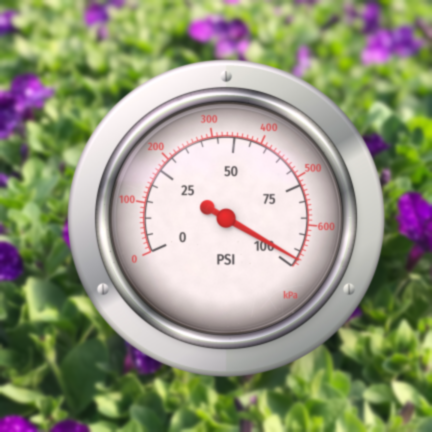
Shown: psi 97.5
